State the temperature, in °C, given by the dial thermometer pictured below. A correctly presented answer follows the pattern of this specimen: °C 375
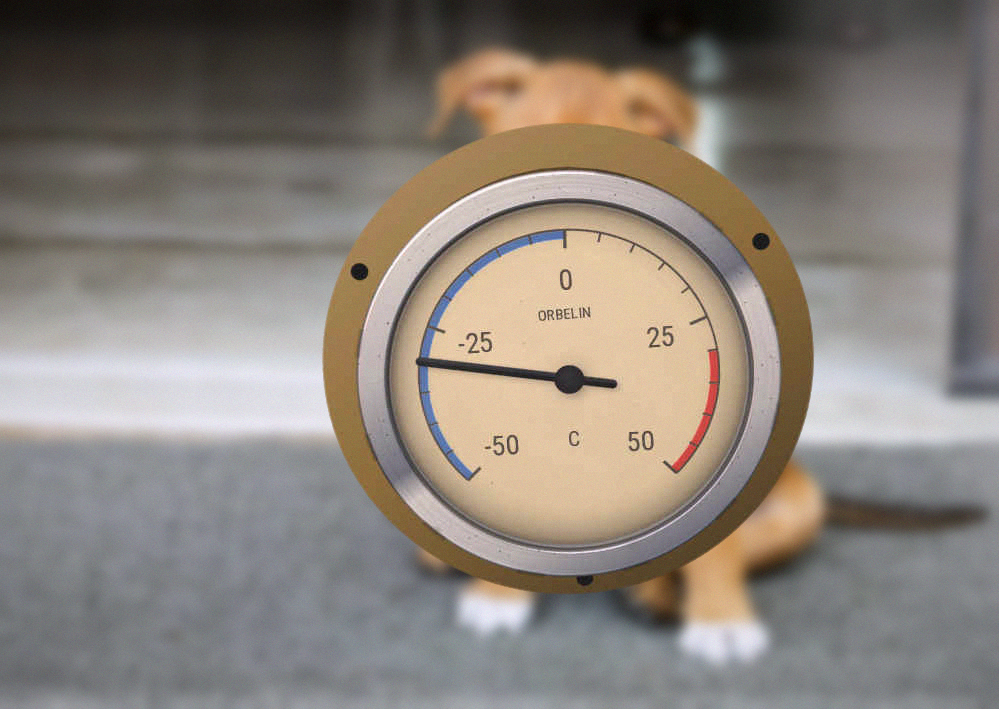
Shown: °C -30
